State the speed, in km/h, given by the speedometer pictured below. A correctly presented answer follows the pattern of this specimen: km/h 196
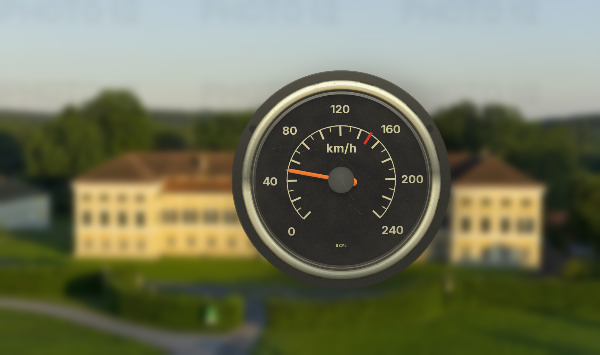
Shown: km/h 50
